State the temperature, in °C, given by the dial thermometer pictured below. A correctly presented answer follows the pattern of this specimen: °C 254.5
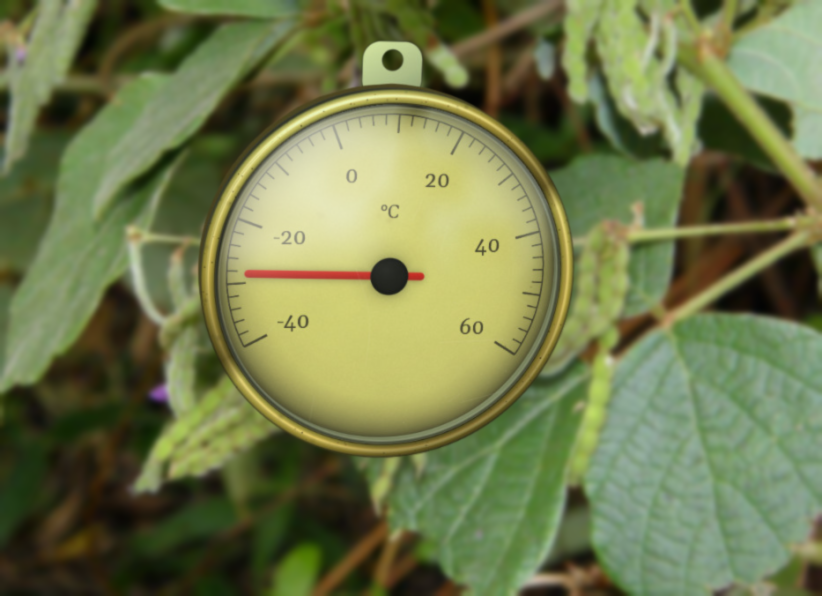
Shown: °C -28
